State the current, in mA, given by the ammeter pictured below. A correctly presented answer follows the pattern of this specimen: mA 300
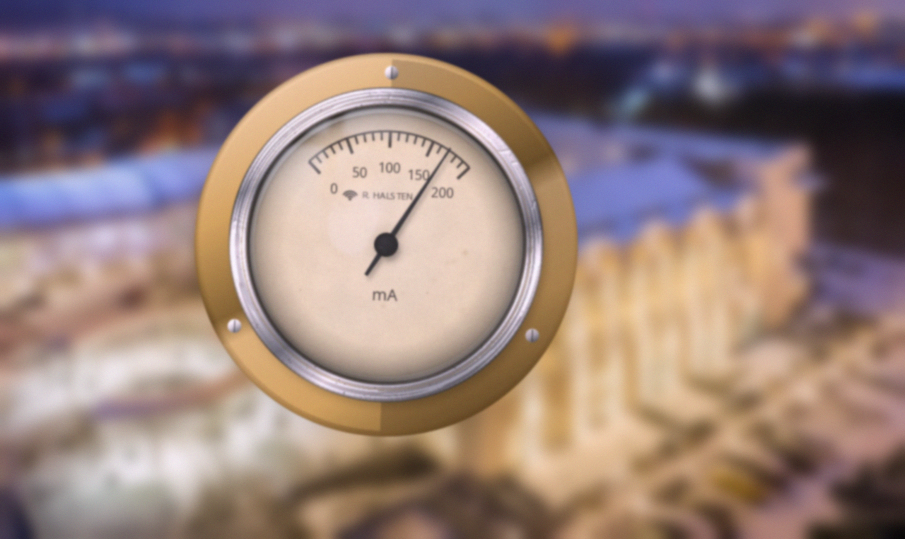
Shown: mA 170
